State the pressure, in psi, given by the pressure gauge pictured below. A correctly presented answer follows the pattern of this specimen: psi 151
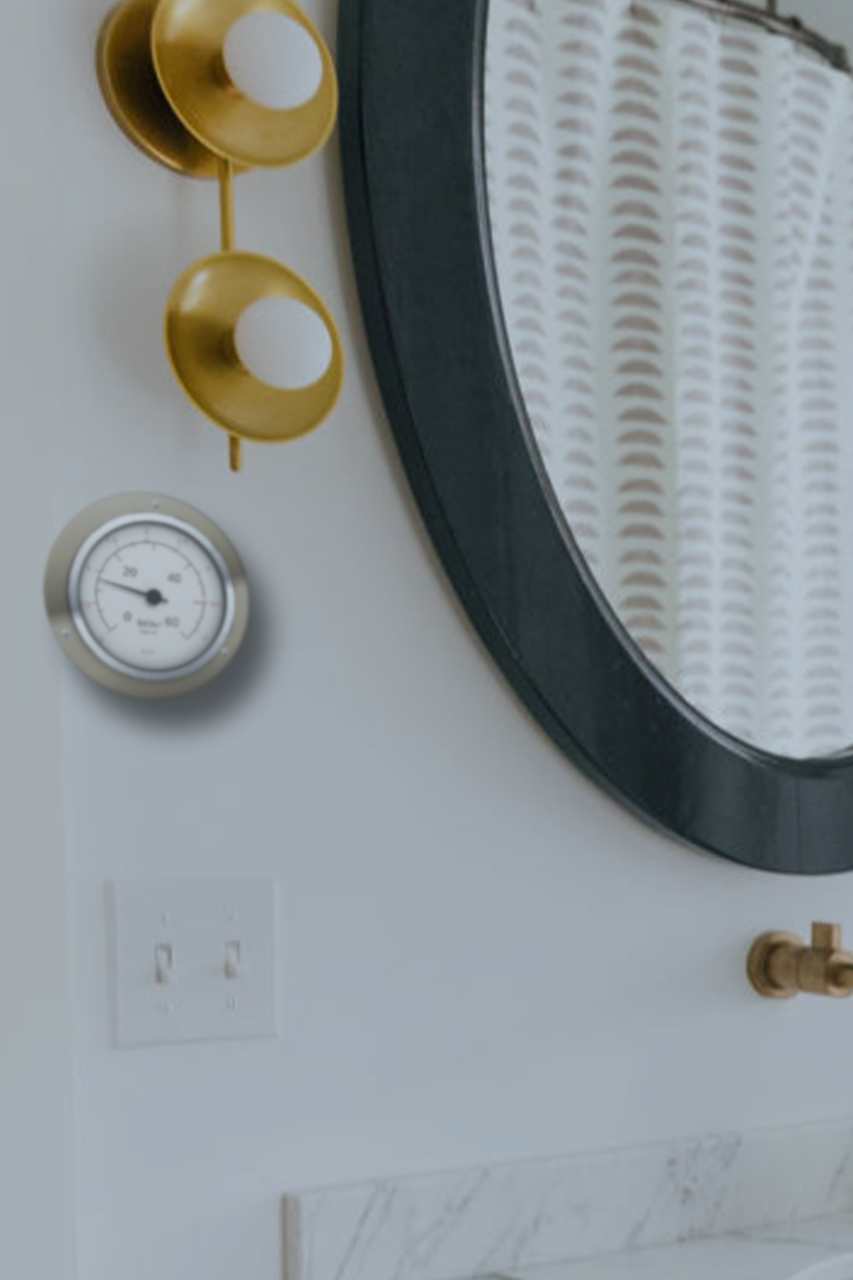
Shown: psi 12.5
